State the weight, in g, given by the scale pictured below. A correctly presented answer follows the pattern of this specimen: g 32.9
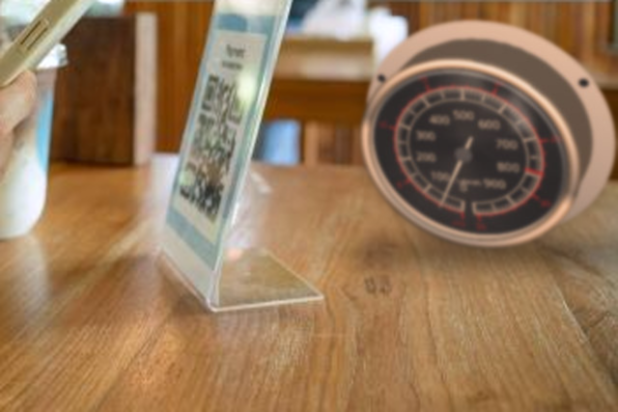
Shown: g 50
